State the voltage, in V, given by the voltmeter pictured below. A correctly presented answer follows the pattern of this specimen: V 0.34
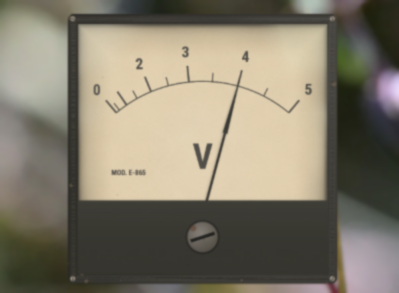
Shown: V 4
